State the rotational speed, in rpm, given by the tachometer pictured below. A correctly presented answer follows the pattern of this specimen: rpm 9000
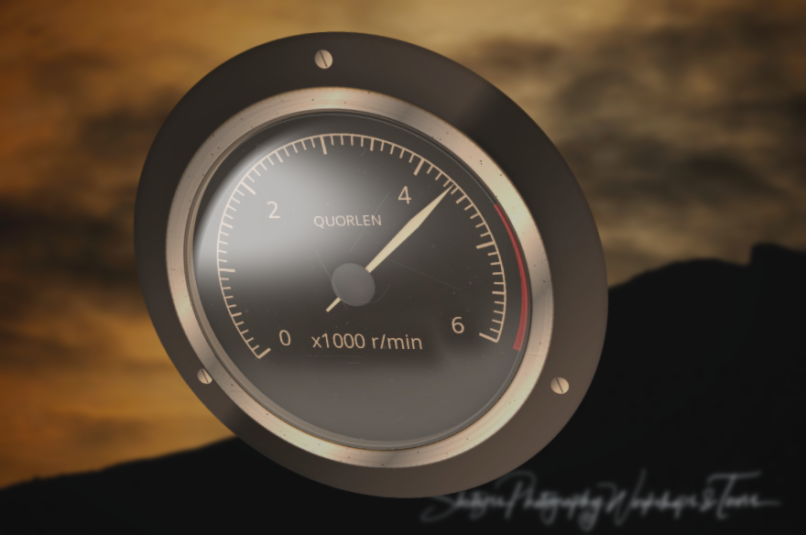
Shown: rpm 4350
